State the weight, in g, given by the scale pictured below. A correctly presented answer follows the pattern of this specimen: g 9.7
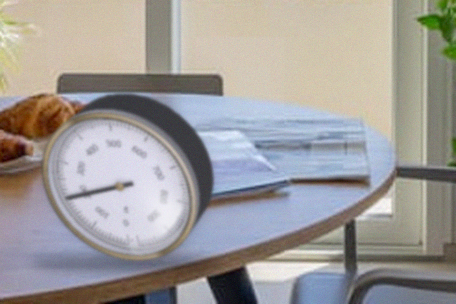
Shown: g 200
